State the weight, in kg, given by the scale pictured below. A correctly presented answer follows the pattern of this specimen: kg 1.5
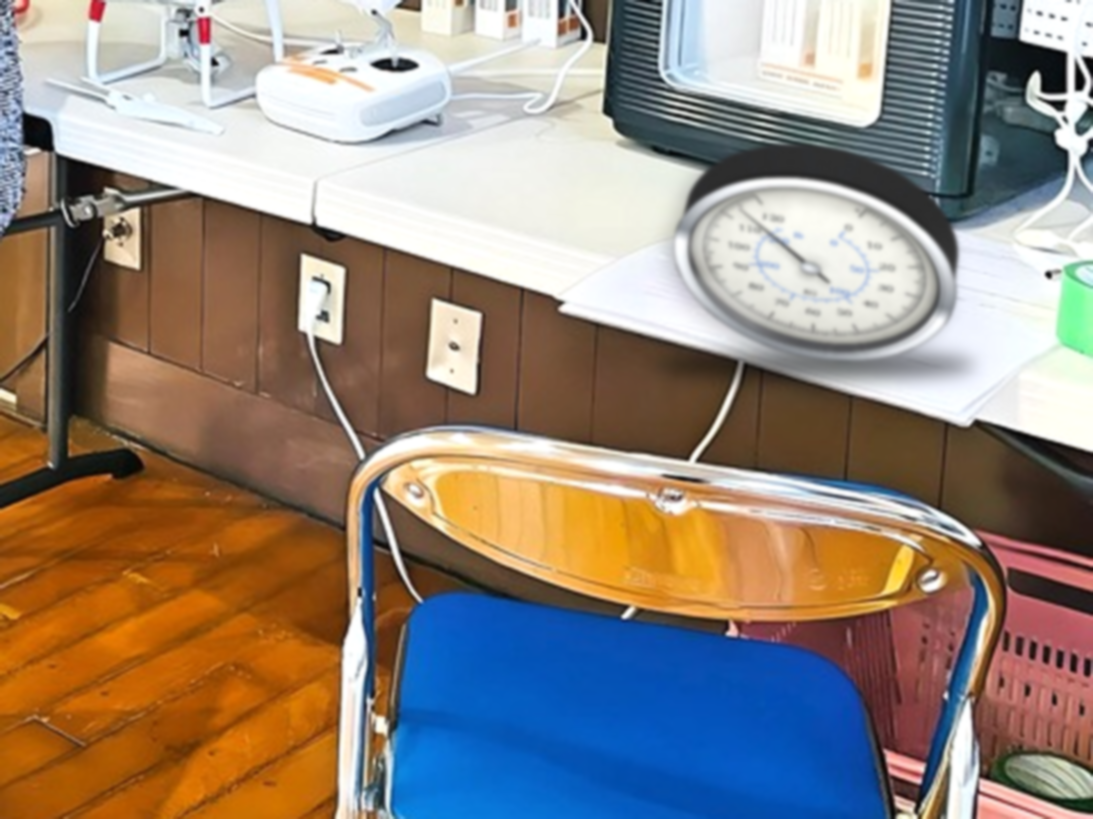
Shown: kg 115
